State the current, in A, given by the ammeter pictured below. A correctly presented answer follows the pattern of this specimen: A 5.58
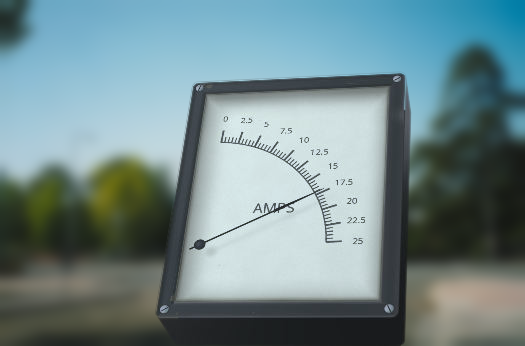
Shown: A 17.5
